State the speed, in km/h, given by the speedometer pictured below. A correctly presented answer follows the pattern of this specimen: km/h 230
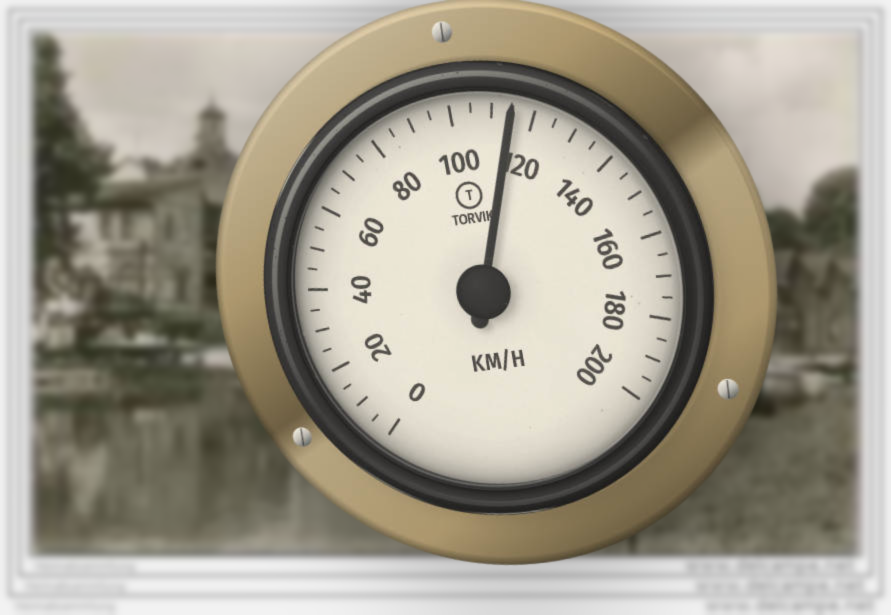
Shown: km/h 115
